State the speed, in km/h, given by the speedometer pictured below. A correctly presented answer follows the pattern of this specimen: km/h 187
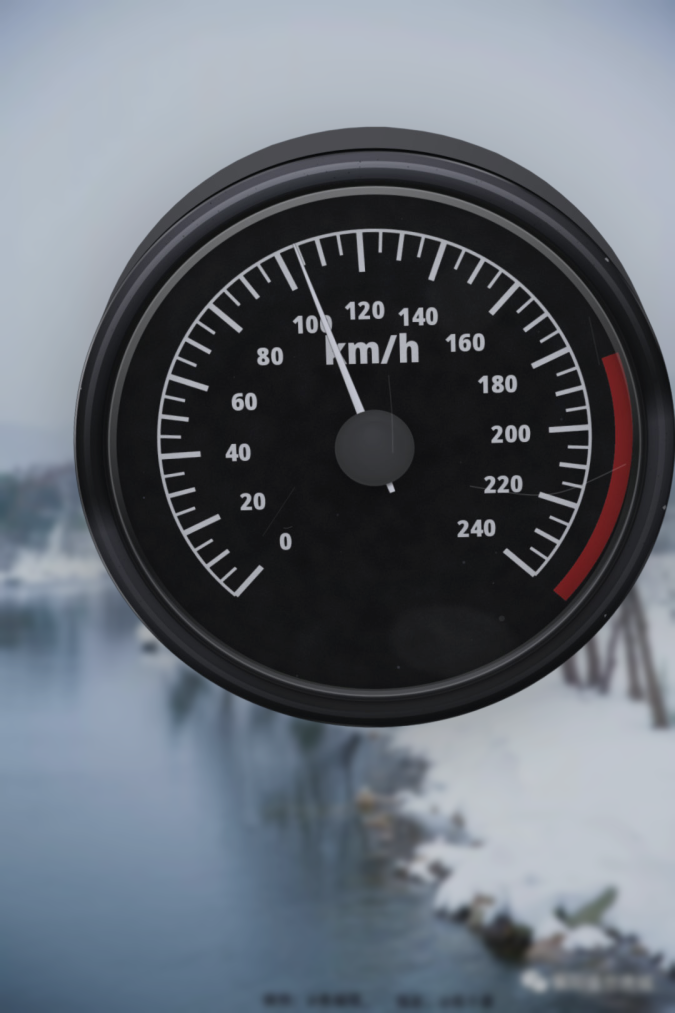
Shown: km/h 105
